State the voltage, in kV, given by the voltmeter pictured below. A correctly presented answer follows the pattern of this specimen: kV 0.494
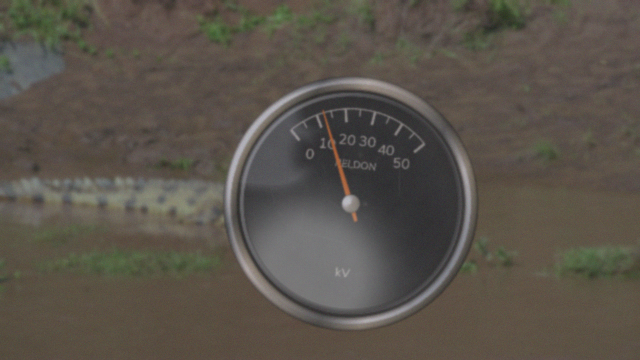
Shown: kV 12.5
